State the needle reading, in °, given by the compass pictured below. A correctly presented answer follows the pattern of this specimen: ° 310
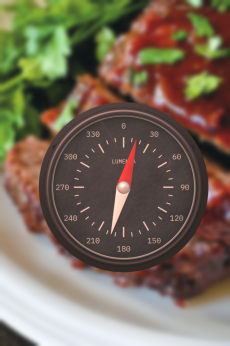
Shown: ° 15
